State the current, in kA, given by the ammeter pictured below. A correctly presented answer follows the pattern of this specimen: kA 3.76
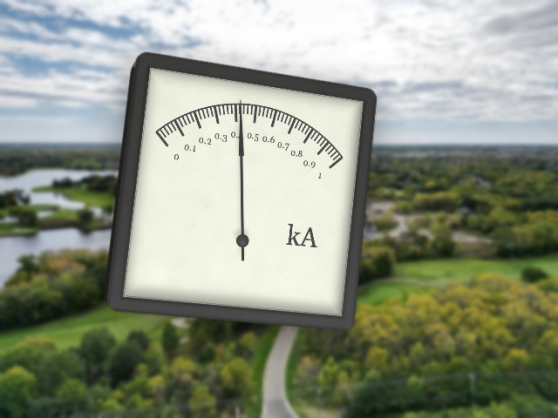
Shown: kA 0.42
